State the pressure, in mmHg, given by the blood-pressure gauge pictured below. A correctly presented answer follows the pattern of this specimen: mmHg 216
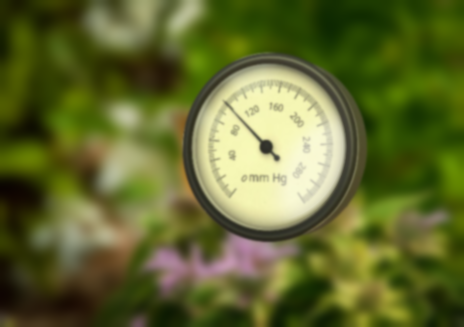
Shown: mmHg 100
